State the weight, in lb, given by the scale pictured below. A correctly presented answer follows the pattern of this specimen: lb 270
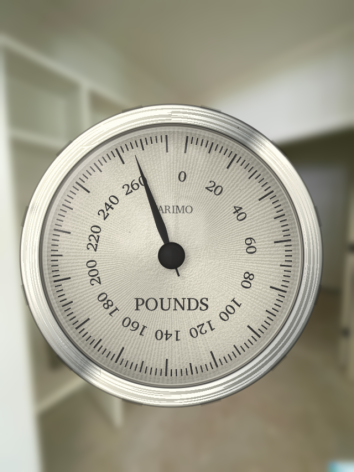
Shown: lb 266
